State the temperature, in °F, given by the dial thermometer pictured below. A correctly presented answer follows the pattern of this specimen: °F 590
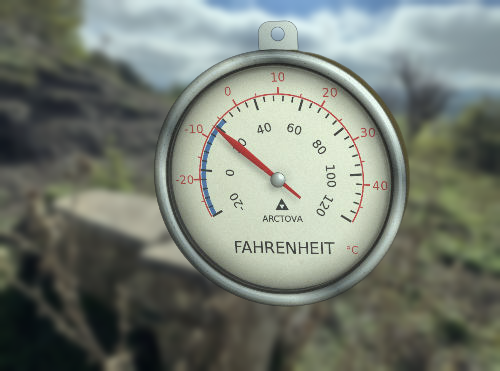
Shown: °F 20
